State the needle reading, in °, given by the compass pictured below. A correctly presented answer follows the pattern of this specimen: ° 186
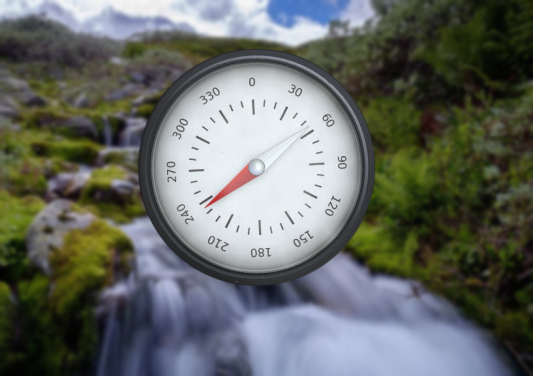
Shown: ° 235
